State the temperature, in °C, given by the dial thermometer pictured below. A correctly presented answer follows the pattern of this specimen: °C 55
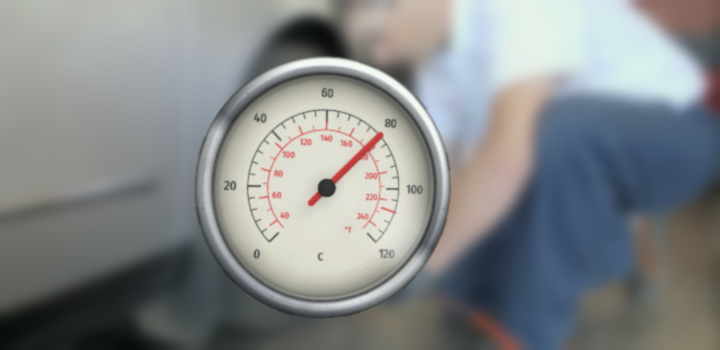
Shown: °C 80
